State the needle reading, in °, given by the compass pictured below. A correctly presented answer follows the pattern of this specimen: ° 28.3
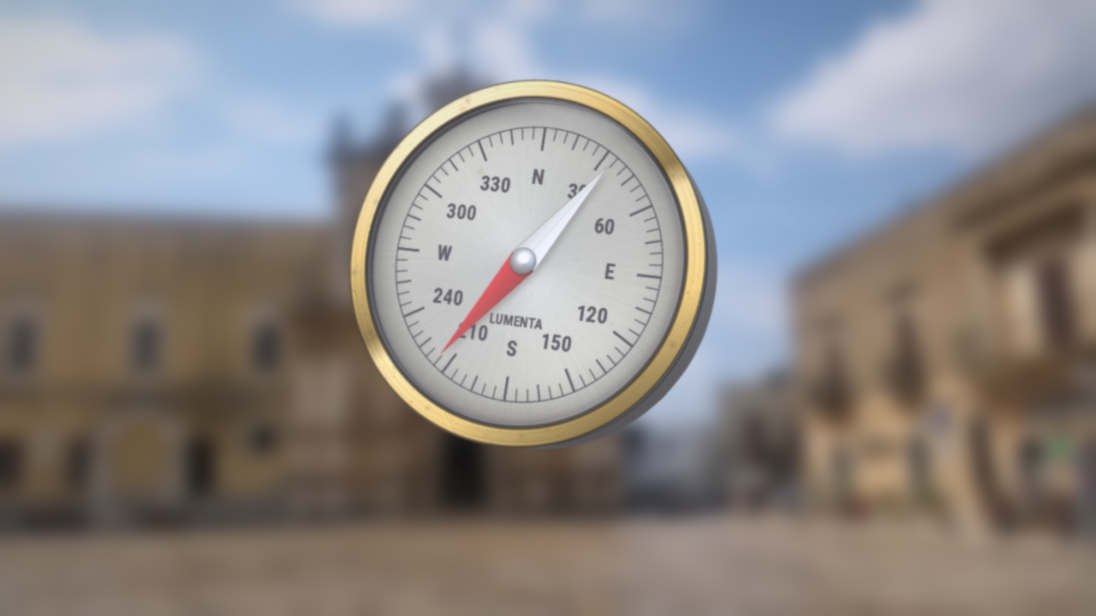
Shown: ° 215
